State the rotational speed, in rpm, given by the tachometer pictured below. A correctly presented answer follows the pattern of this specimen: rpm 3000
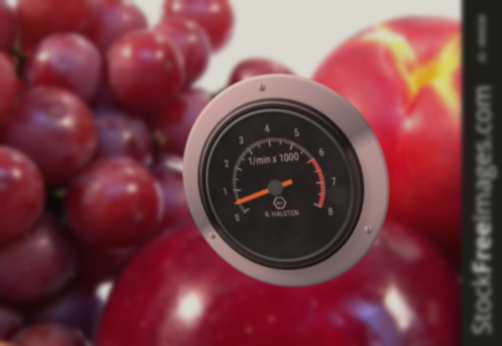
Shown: rpm 500
